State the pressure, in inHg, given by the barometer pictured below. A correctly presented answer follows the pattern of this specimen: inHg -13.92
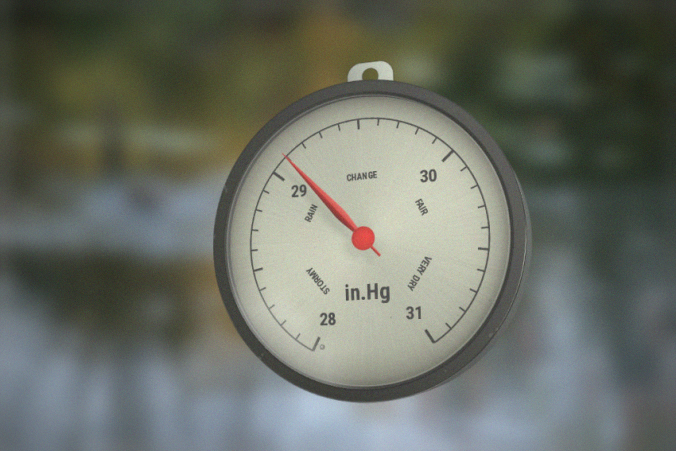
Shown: inHg 29.1
